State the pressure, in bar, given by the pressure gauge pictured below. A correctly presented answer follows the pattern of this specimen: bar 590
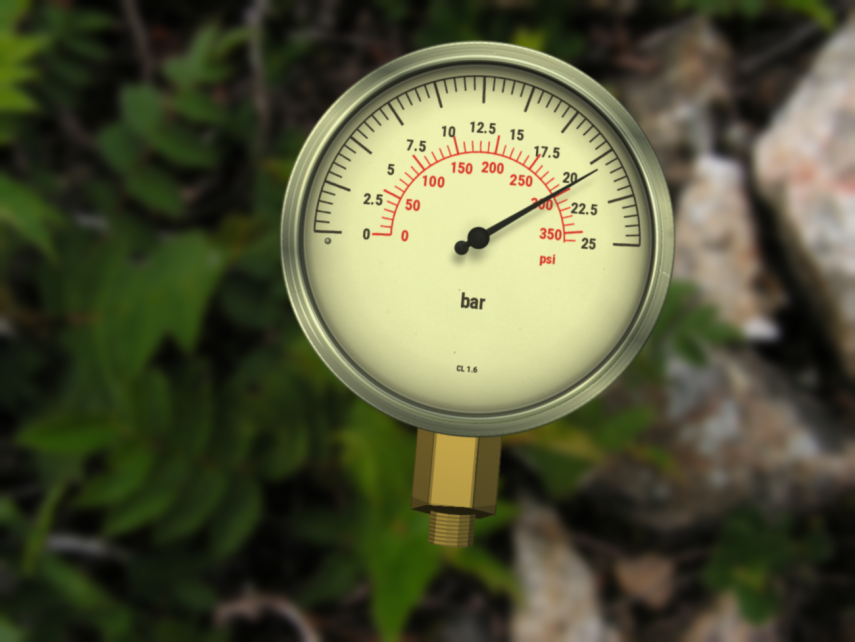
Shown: bar 20.5
